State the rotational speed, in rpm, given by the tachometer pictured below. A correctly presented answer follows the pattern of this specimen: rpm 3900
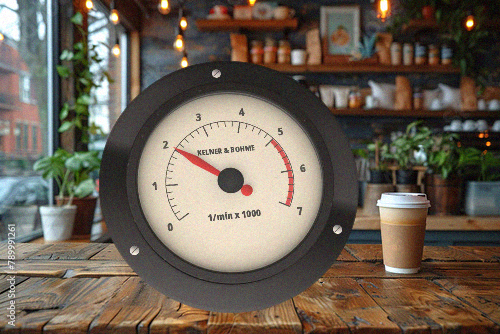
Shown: rpm 2000
